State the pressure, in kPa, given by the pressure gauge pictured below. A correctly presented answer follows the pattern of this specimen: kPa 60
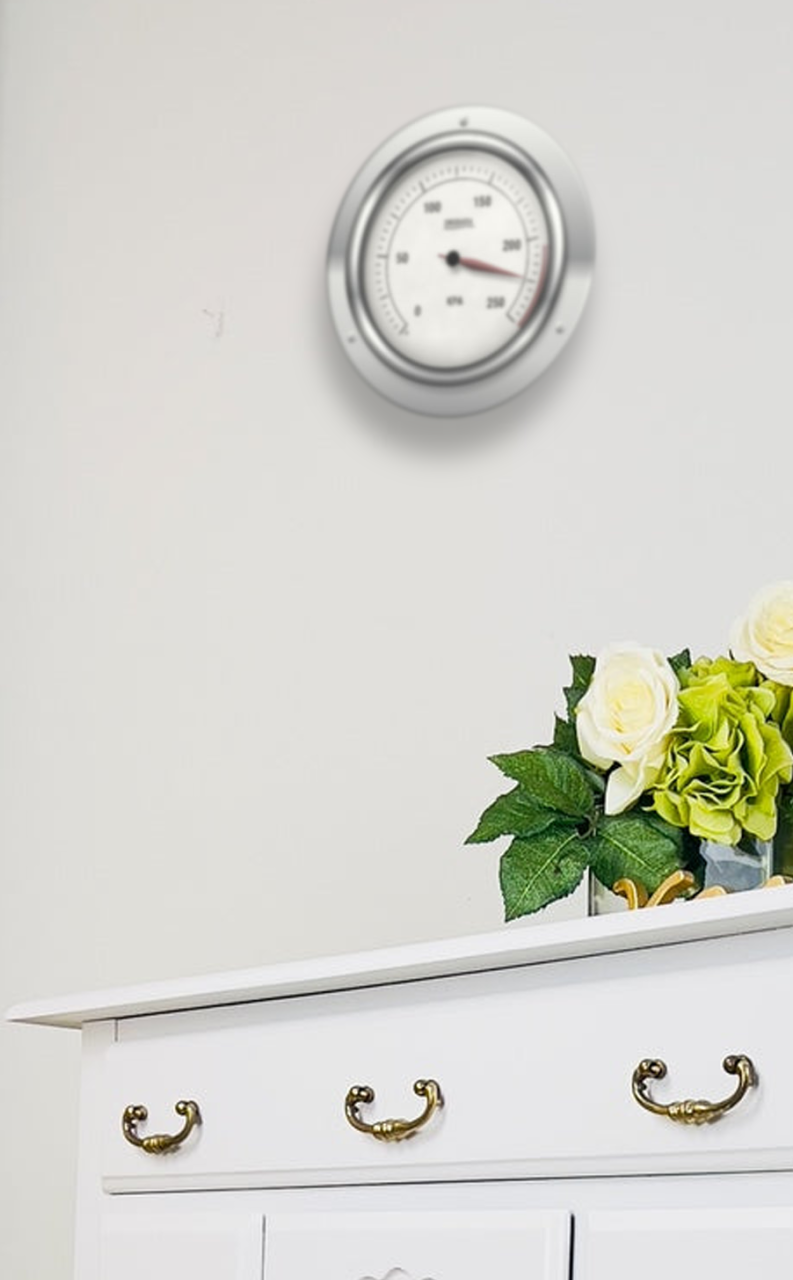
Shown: kPa 225
